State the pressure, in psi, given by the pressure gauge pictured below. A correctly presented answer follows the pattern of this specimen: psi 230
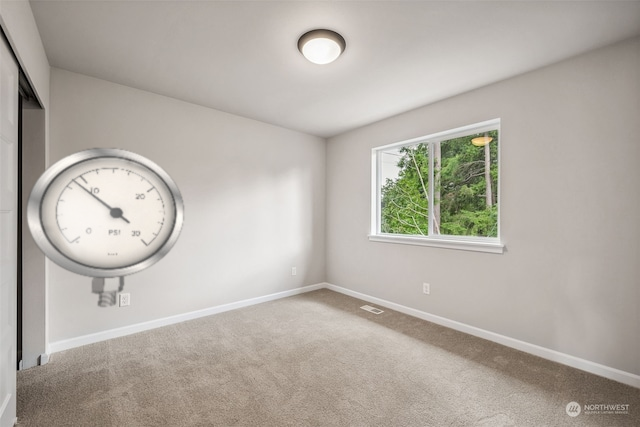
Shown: psi 9
